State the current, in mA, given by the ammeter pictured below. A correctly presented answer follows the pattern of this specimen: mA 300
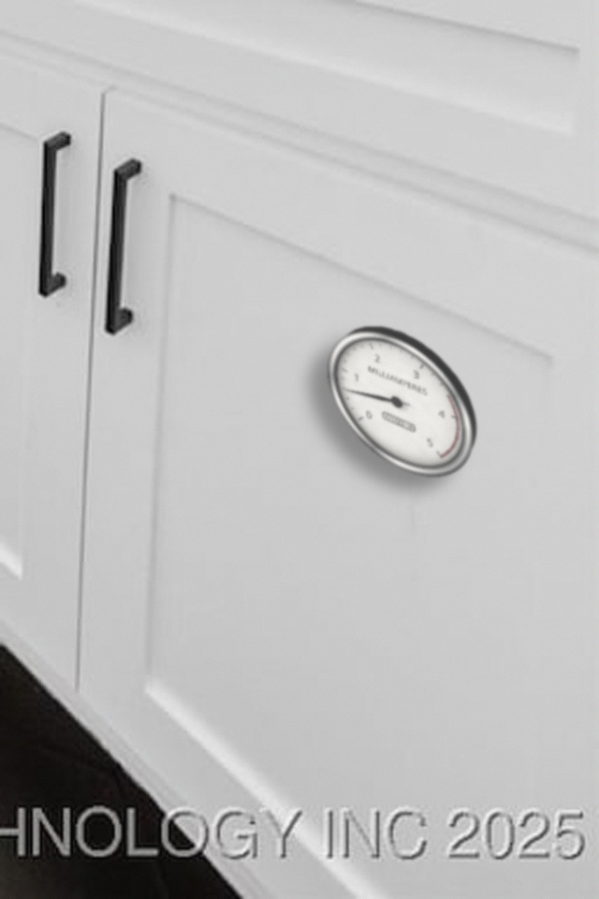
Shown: mA 0.6
